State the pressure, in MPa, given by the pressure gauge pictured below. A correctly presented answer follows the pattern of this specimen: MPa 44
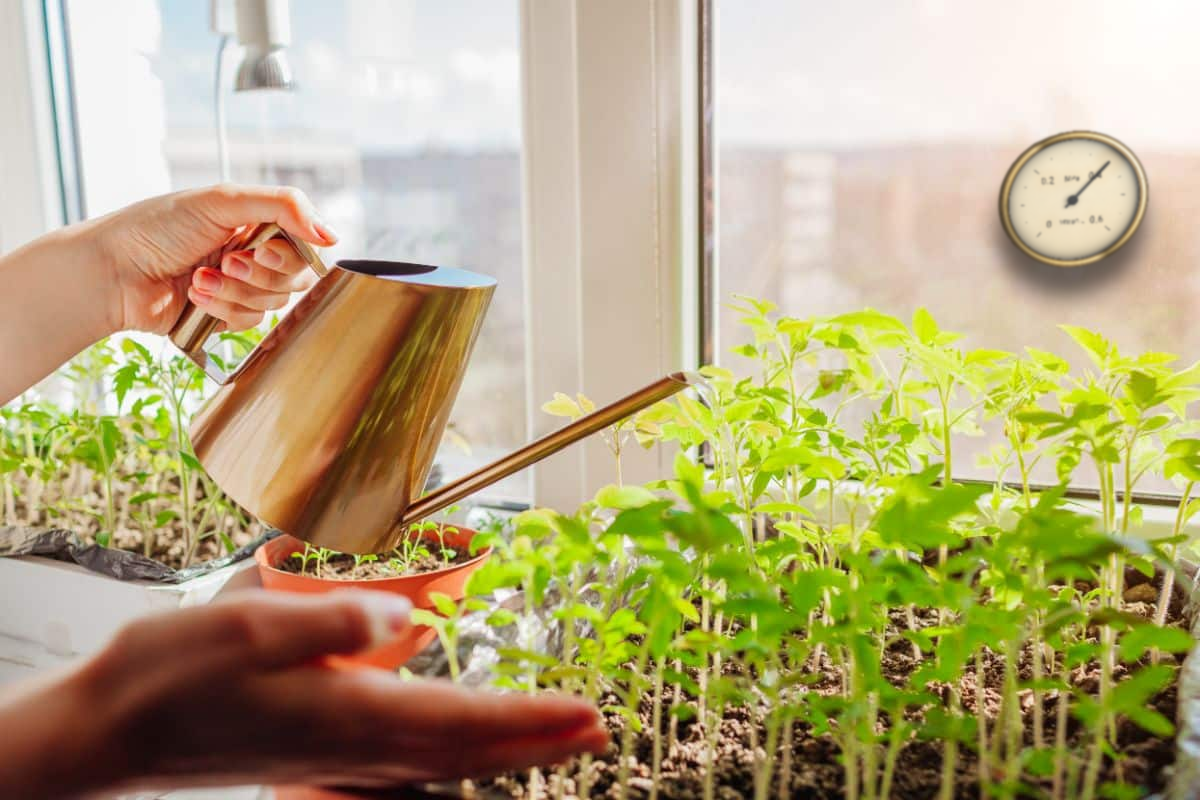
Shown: MPa 0.4
